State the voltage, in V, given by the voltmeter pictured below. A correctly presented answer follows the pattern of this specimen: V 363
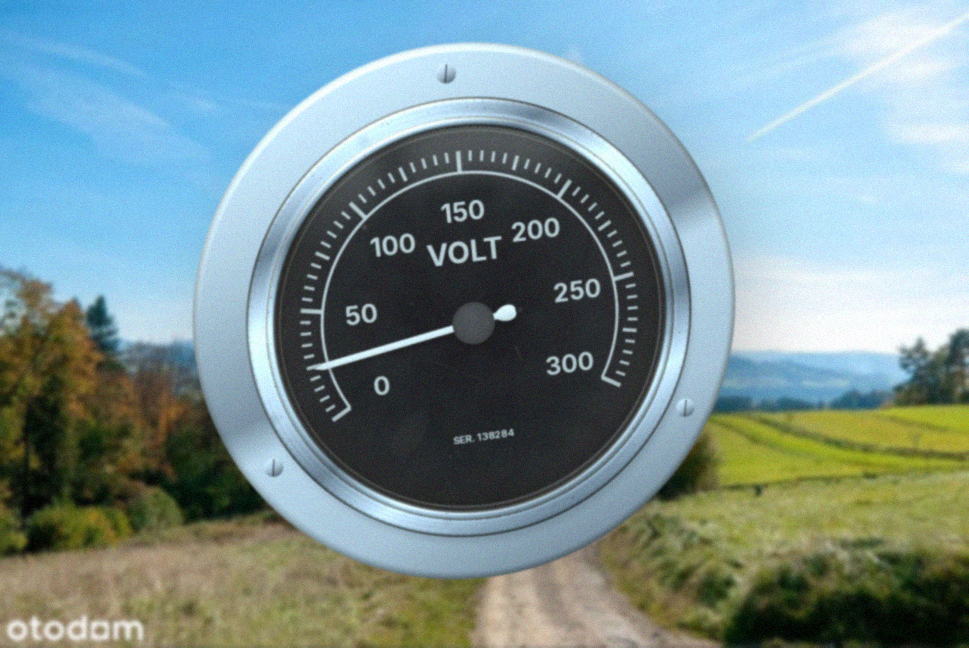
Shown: V 25
